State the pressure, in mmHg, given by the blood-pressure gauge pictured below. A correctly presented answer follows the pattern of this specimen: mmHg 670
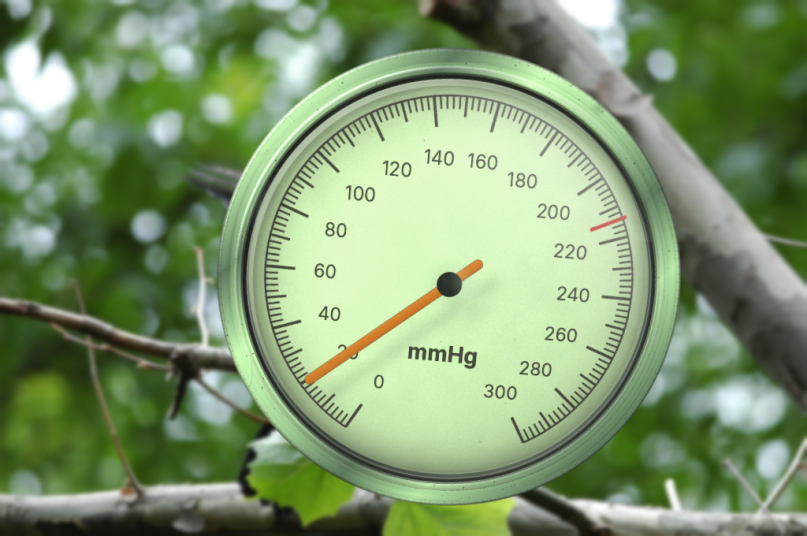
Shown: mmHg 20
